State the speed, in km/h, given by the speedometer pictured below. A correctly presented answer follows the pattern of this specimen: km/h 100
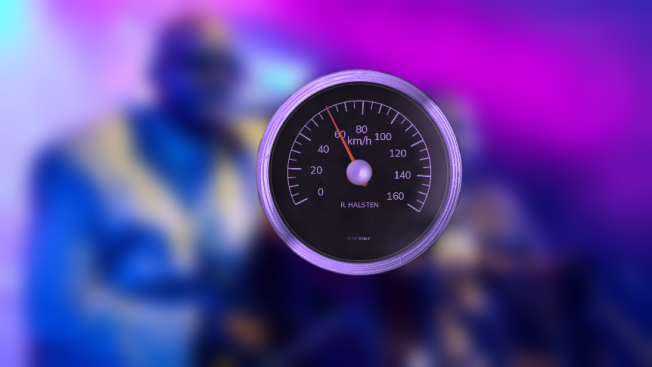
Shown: km/h 60
